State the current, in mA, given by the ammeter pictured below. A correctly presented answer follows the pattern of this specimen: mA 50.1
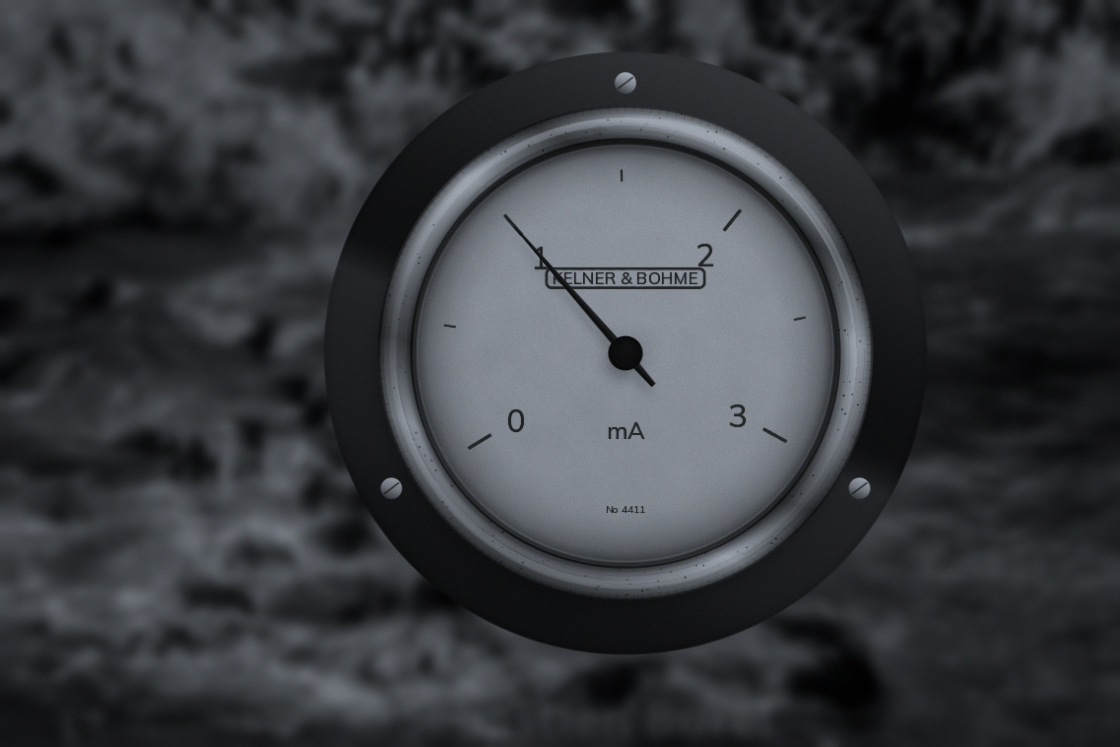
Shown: mA 1
